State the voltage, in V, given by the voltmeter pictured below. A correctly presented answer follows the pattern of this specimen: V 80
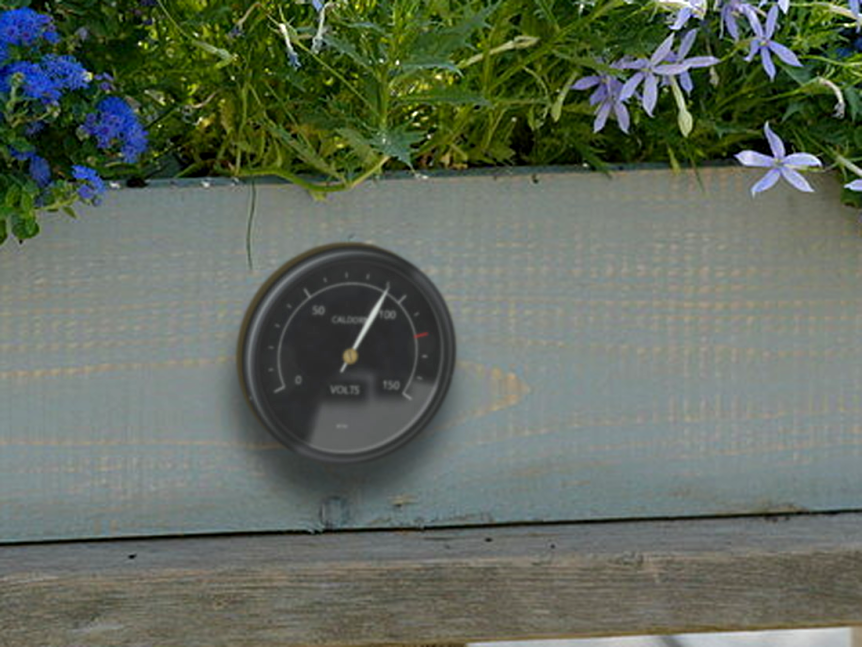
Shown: V 90
